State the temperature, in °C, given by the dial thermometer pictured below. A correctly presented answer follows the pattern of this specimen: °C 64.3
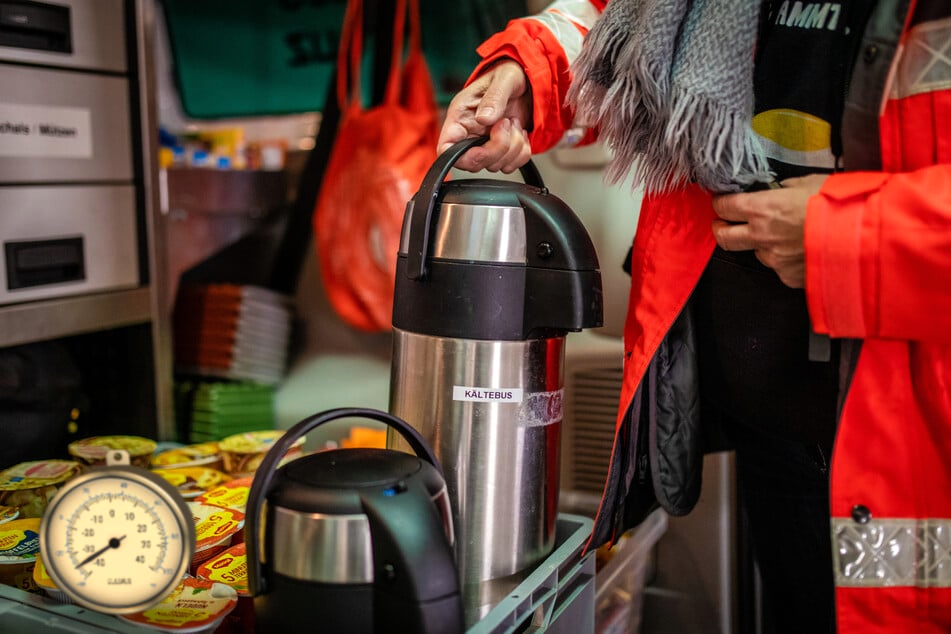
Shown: °C -35
